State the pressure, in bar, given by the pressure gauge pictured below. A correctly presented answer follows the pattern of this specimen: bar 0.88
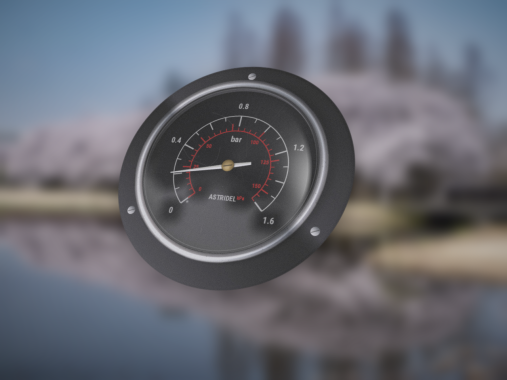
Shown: bar 0.2
